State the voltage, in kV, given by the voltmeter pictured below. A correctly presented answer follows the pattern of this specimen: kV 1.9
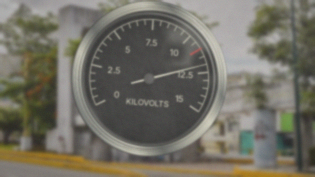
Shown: kV 12
